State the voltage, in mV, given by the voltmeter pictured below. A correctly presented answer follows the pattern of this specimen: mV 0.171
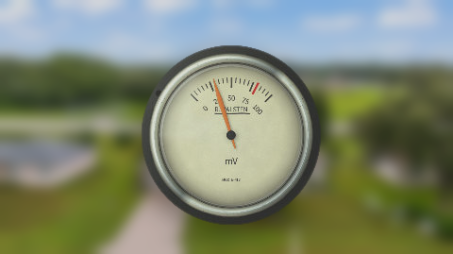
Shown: mV 30
